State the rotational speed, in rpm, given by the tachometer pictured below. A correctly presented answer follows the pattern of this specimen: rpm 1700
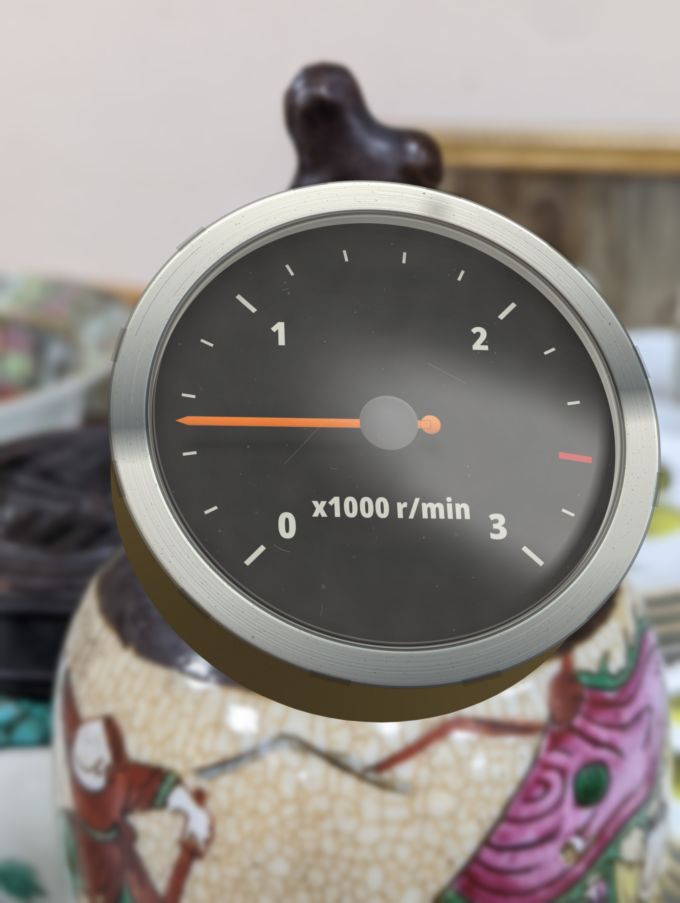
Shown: rpm 500
